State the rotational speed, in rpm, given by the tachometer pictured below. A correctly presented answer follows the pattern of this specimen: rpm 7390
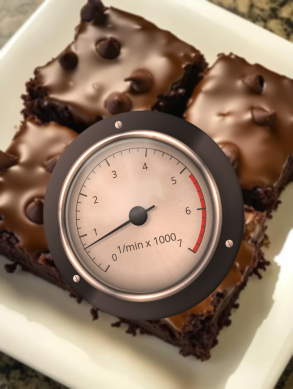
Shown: rpm 700
